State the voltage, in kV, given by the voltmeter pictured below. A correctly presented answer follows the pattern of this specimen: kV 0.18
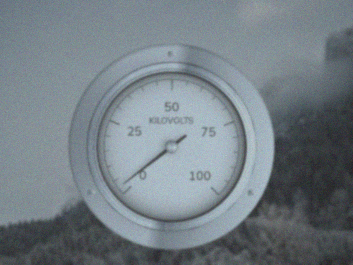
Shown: kV 2.5
